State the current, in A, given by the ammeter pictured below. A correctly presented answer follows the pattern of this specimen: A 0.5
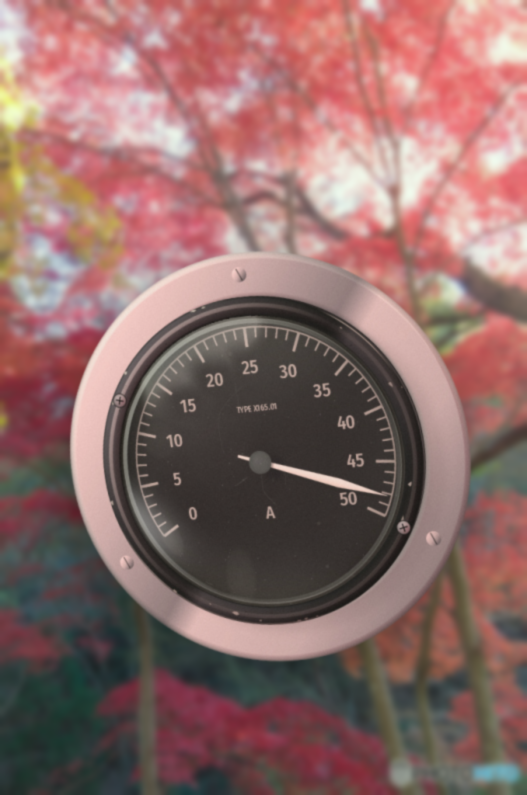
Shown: A 48
